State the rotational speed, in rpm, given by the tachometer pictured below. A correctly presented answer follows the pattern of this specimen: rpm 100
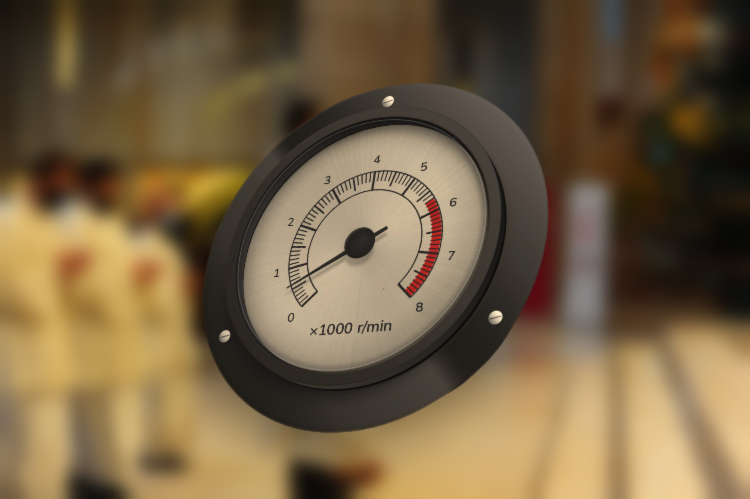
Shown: rpm 500
